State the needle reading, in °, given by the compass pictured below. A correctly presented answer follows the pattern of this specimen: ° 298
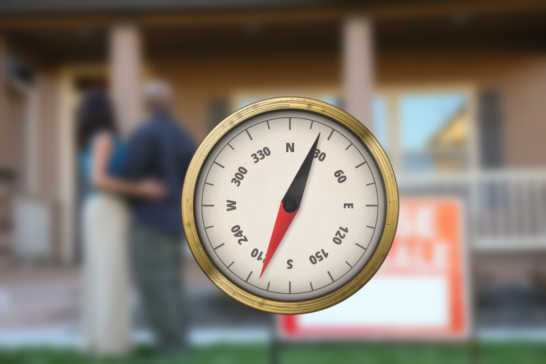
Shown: ° 202.5
